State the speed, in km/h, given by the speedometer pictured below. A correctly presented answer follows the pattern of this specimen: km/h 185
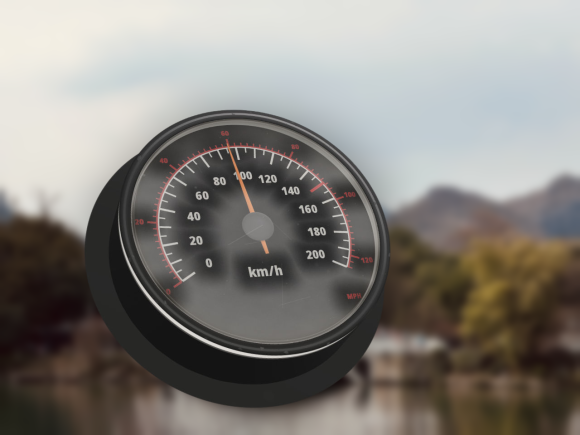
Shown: km/h 95
